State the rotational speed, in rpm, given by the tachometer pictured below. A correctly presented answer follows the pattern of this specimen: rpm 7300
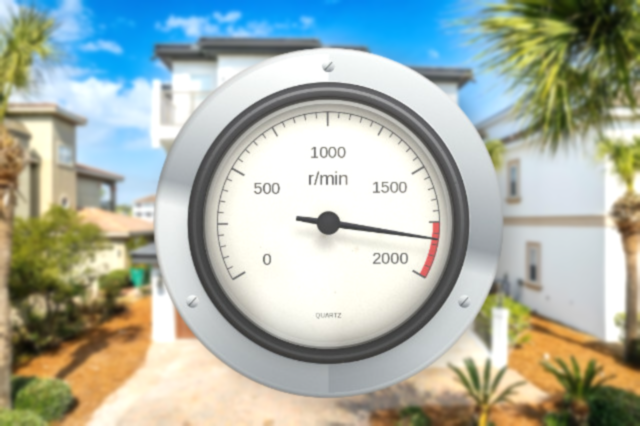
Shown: rpm 1825
